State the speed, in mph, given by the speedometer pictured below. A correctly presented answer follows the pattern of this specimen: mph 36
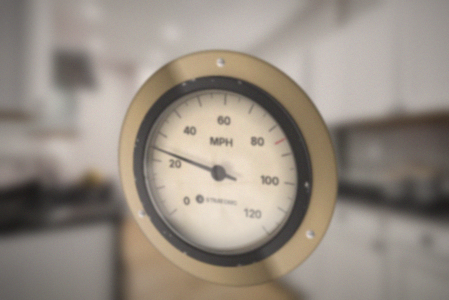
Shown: mph 25
